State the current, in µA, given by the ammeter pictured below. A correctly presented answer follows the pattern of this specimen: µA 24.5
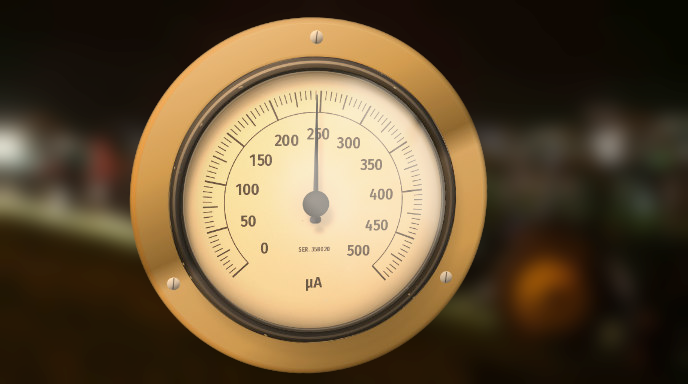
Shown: µA 245
